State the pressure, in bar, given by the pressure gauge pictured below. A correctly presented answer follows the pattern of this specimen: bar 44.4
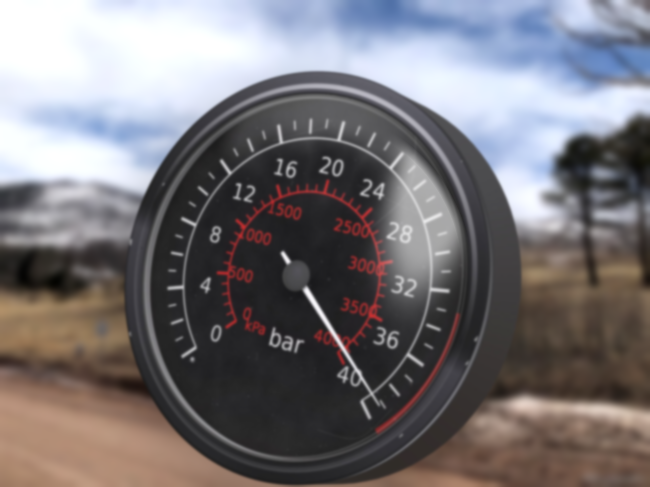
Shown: bar 39
